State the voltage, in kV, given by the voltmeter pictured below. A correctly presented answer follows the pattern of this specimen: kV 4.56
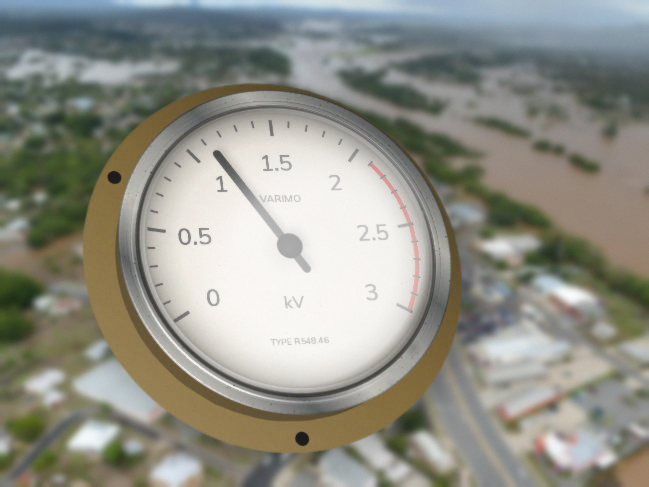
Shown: kV 1.1
